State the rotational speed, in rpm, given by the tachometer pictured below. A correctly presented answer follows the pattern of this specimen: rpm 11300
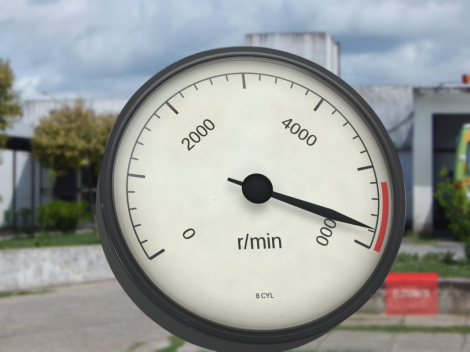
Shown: rpm 5800
